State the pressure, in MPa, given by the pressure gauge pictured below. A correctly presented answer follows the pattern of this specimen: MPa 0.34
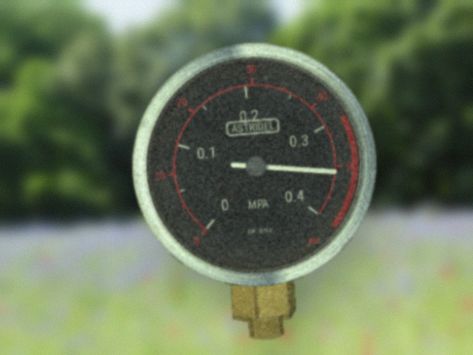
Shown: MPa 0.35
